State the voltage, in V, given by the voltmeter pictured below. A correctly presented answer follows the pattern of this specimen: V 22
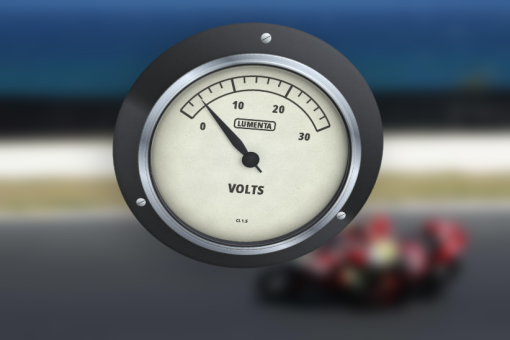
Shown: V 4
